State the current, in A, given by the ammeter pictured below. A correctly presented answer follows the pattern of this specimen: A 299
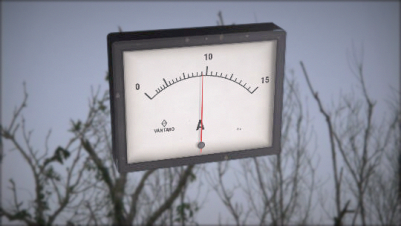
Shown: A 9.5
